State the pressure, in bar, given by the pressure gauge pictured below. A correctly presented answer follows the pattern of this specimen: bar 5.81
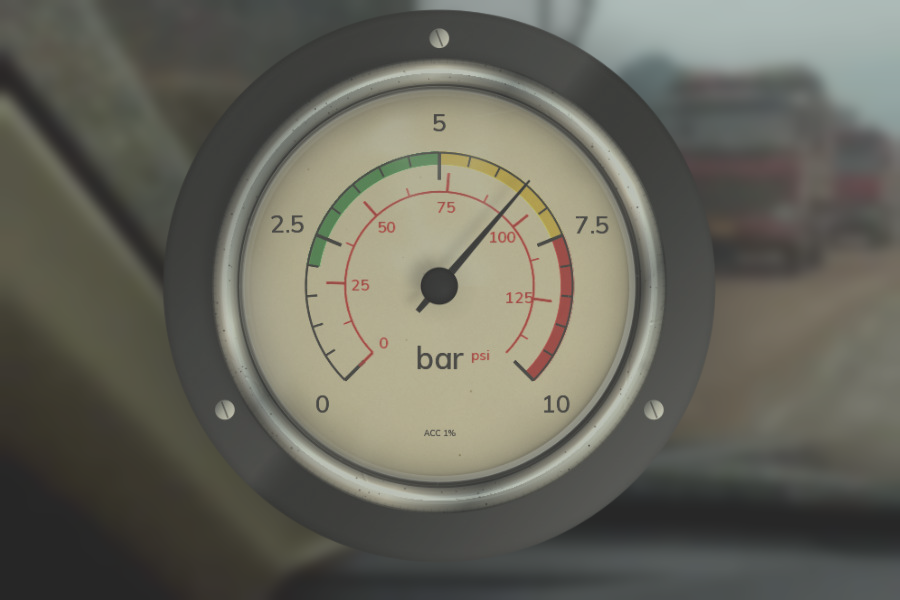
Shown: bar 6.5
